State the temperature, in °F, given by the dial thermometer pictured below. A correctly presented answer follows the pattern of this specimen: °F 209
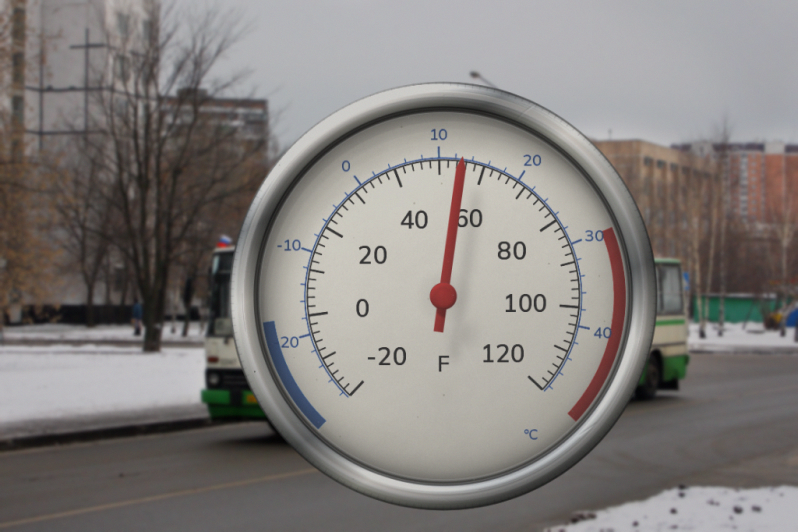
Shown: °F 55
